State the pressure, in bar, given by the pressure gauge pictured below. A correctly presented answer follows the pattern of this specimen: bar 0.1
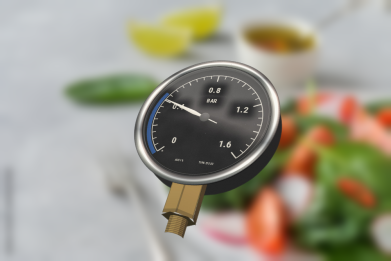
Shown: bar 0.4
